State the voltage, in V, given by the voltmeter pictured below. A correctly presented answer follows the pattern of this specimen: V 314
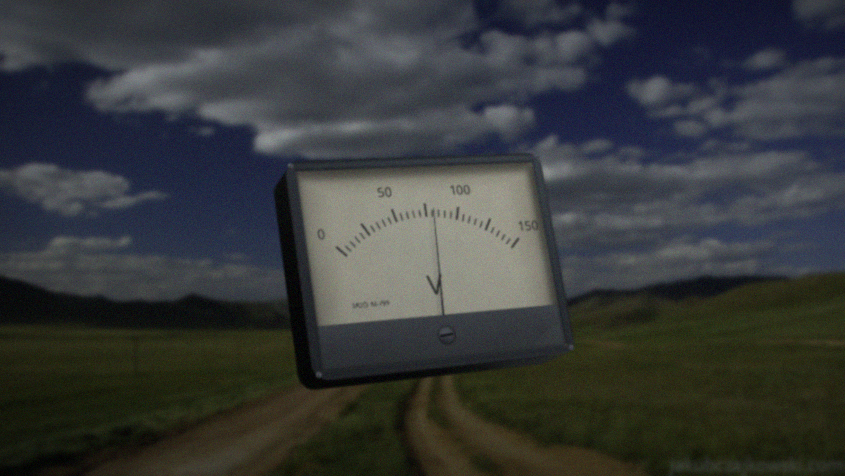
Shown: V 80
